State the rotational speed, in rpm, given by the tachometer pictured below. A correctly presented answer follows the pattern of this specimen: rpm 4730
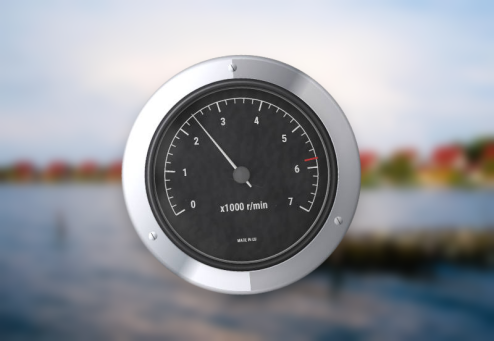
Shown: rpm 2400
